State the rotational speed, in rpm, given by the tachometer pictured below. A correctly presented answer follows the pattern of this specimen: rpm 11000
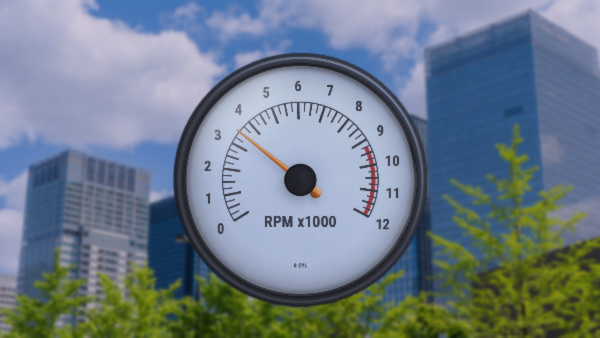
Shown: rpm 3500
